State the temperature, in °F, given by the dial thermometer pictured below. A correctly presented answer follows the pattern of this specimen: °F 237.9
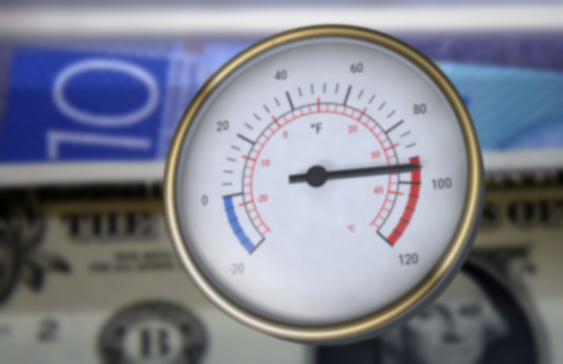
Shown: °F 96
